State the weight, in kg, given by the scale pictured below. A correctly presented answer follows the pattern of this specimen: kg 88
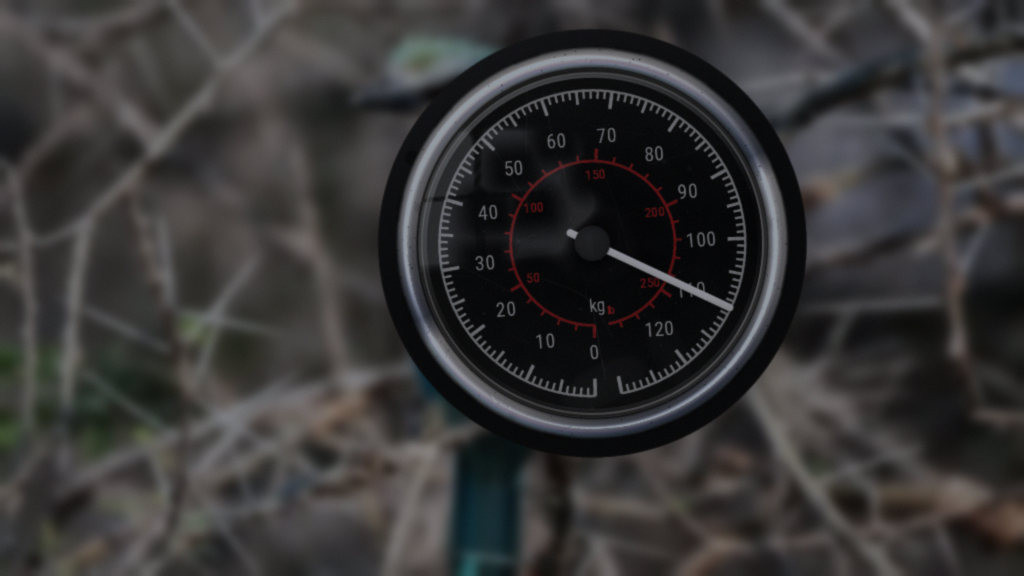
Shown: kg 110
